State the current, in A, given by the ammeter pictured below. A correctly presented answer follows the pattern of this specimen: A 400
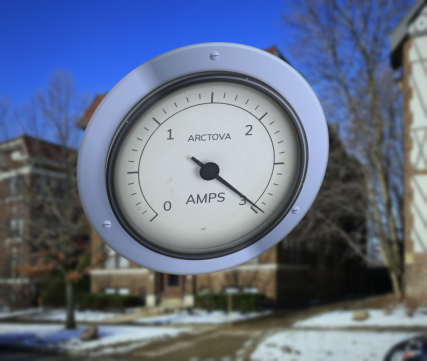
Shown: A 2.95
